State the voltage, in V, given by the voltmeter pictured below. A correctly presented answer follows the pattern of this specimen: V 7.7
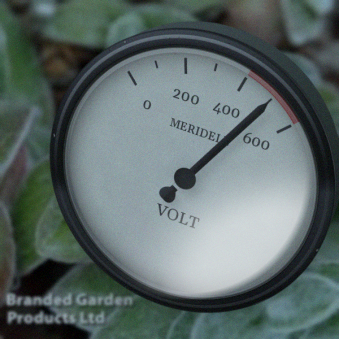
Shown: V 500
